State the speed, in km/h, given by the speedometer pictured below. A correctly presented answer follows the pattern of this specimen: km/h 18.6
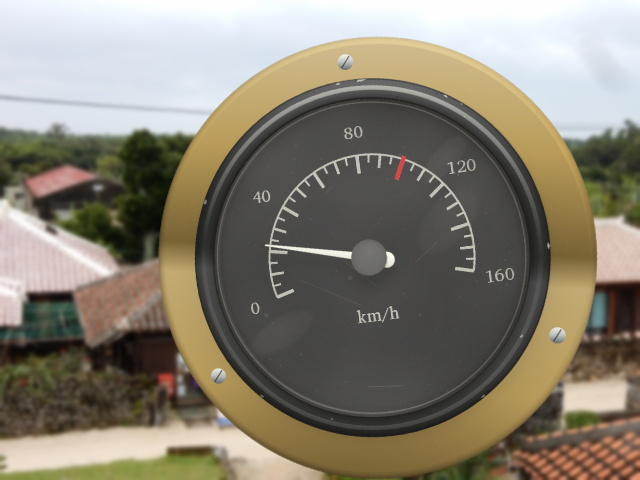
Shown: km/h 22.5
